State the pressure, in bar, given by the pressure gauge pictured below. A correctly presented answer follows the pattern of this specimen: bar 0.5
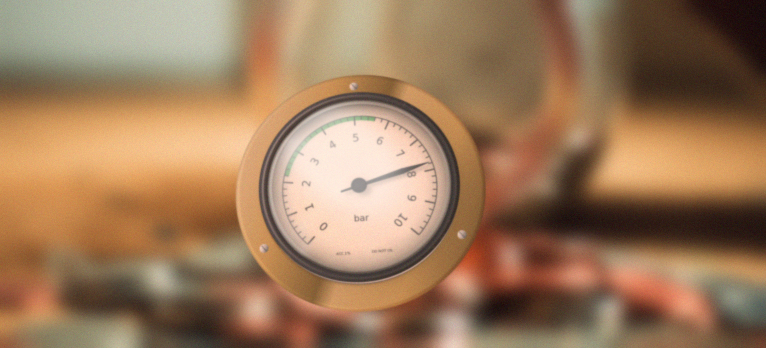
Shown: bar 7.8
